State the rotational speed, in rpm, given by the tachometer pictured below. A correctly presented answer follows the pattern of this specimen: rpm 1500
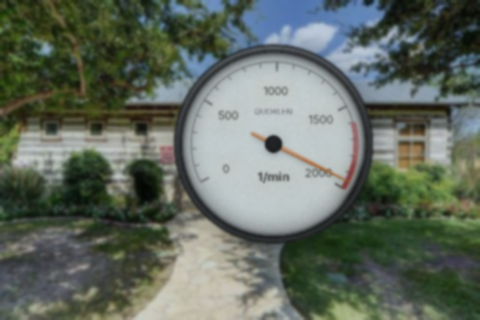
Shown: rpm 1950
